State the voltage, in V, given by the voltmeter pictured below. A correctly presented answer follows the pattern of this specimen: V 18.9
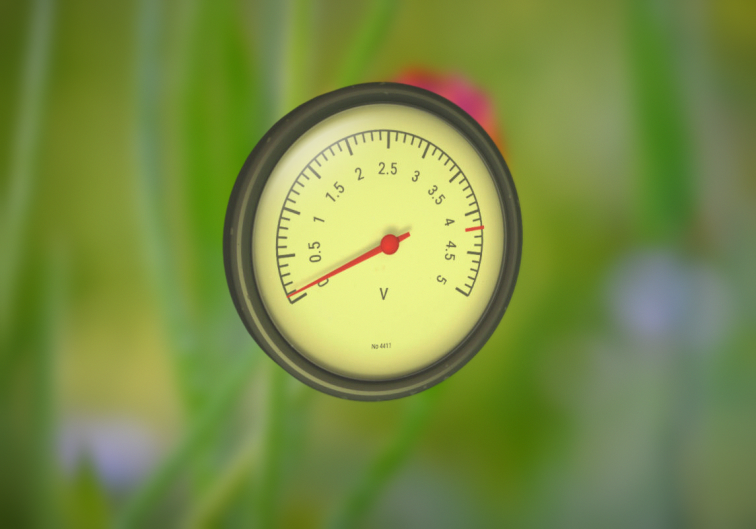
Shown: V 0.1
